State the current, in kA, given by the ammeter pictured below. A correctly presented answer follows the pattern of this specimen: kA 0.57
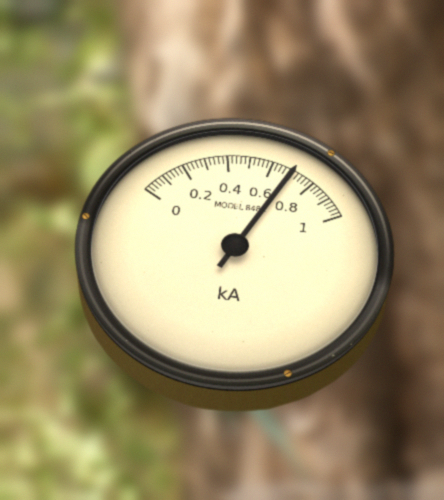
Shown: kA 0.7
